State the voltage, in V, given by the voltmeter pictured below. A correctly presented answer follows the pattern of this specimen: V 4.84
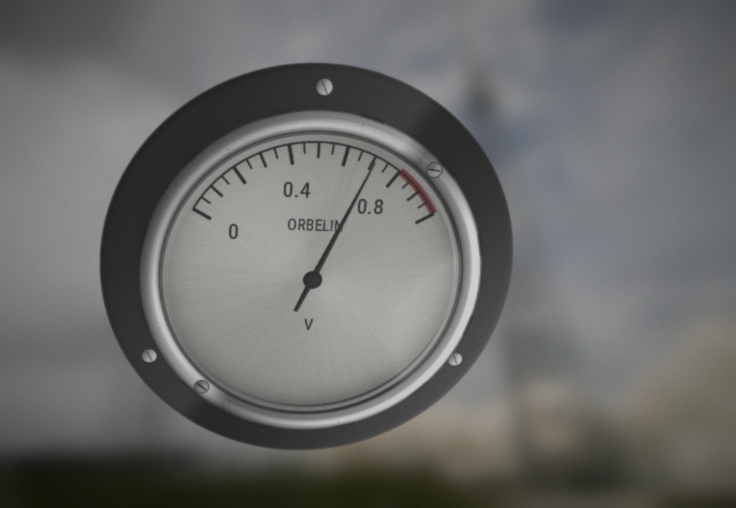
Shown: V 0.7
